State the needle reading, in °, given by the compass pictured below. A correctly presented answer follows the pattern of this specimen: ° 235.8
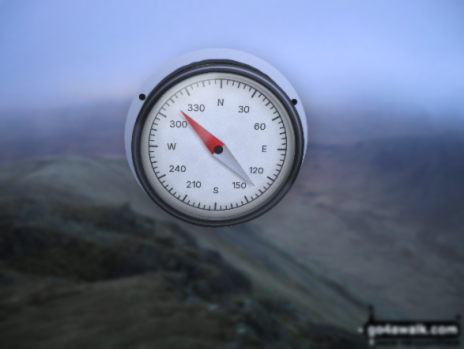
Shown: ° 315
